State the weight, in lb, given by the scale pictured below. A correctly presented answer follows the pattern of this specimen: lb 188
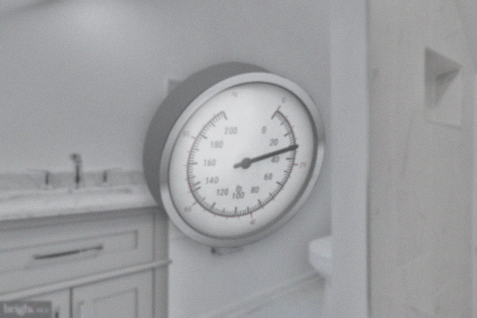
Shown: lb 30
